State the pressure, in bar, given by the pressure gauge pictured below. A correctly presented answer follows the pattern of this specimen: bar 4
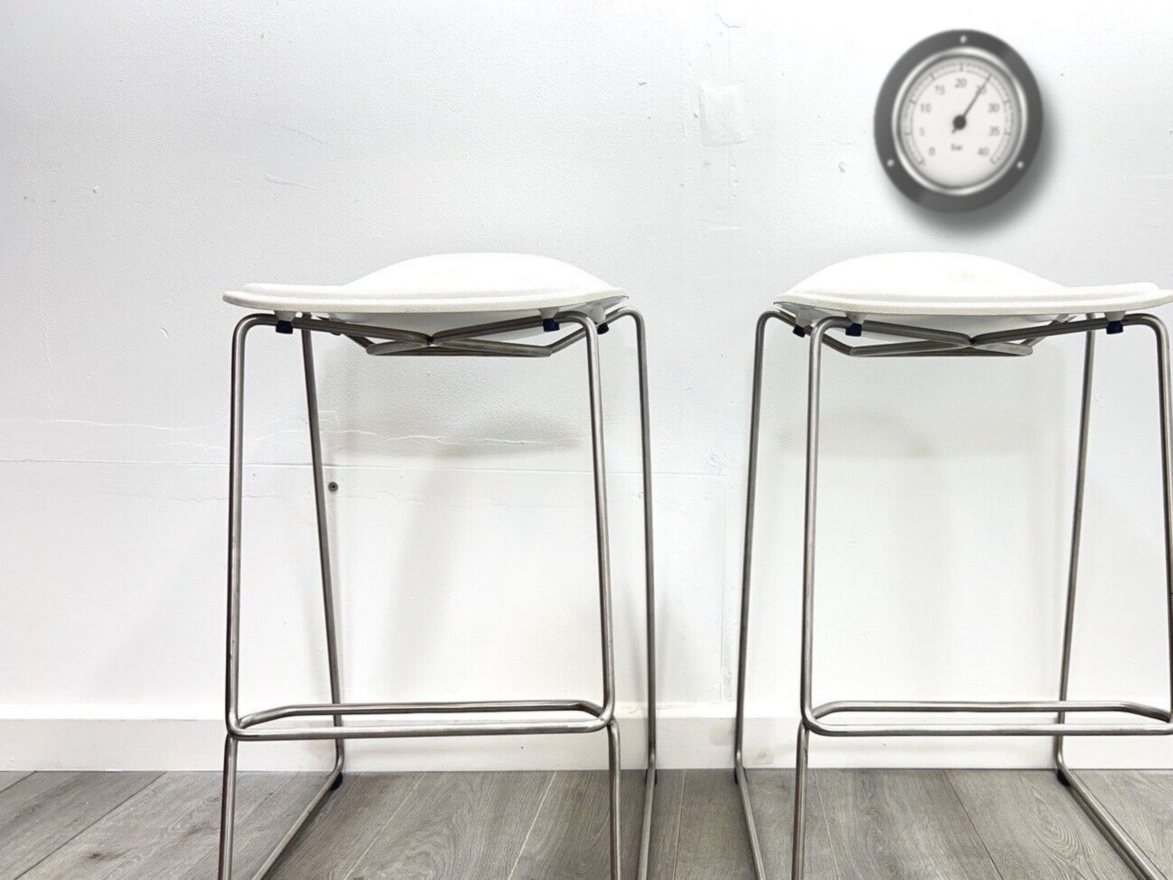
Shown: bar 25
